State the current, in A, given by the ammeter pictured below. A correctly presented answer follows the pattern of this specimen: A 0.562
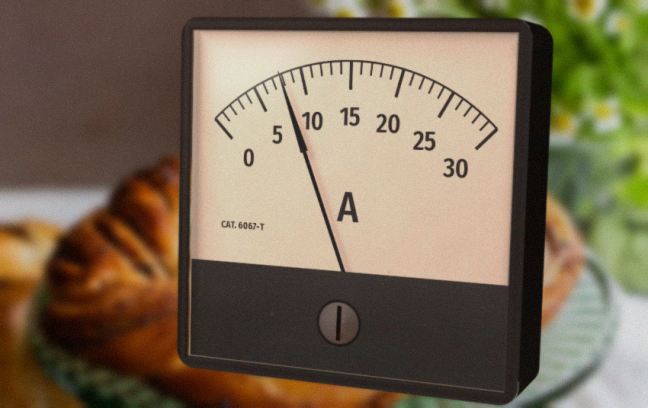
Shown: A 8
